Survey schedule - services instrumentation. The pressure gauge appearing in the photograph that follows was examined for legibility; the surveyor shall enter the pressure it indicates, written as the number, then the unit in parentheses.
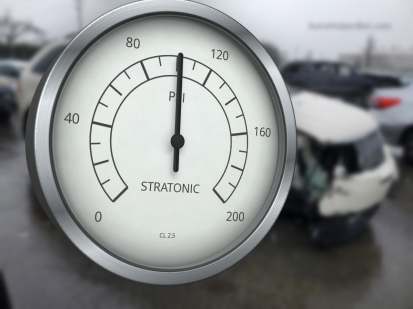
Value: 100 (psi)
